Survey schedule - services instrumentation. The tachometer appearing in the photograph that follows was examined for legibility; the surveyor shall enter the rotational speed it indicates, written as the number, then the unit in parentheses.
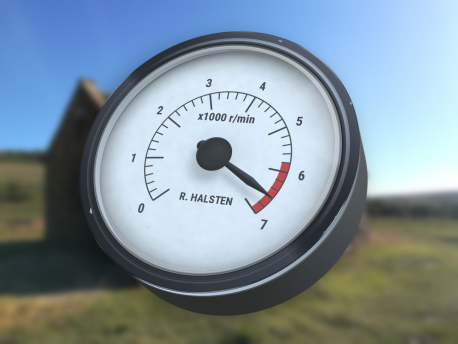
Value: 6600 (rpm)
